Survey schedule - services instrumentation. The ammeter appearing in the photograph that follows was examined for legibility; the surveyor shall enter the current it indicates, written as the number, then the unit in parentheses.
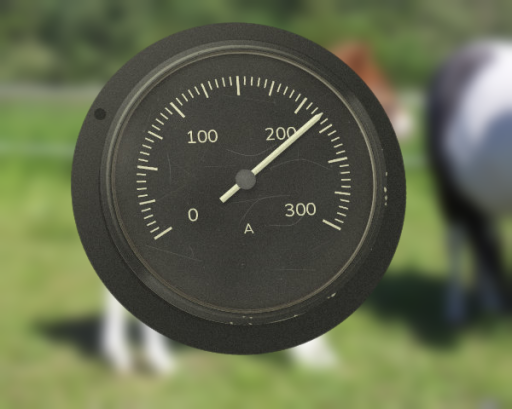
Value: 215 (A)
